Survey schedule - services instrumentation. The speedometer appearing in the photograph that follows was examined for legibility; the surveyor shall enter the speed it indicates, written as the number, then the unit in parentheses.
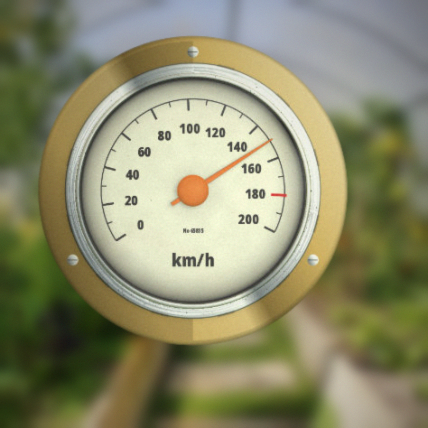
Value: 150 (km/h)
